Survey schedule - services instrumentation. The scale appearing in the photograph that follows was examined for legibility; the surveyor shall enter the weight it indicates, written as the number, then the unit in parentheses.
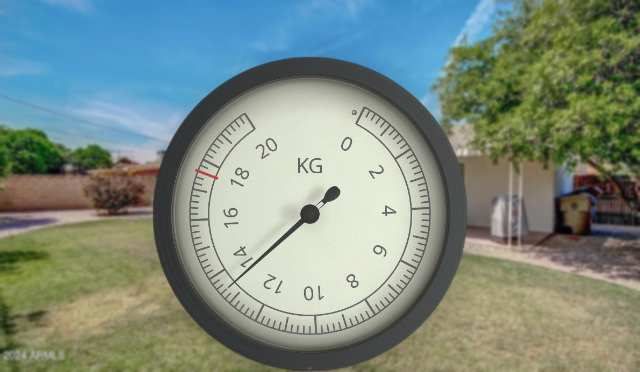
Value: 13.4 (kg)
